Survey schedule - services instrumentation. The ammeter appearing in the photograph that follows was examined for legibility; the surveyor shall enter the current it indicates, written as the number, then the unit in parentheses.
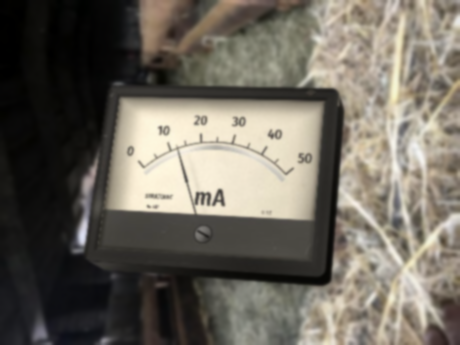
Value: 12.5 (mA)
